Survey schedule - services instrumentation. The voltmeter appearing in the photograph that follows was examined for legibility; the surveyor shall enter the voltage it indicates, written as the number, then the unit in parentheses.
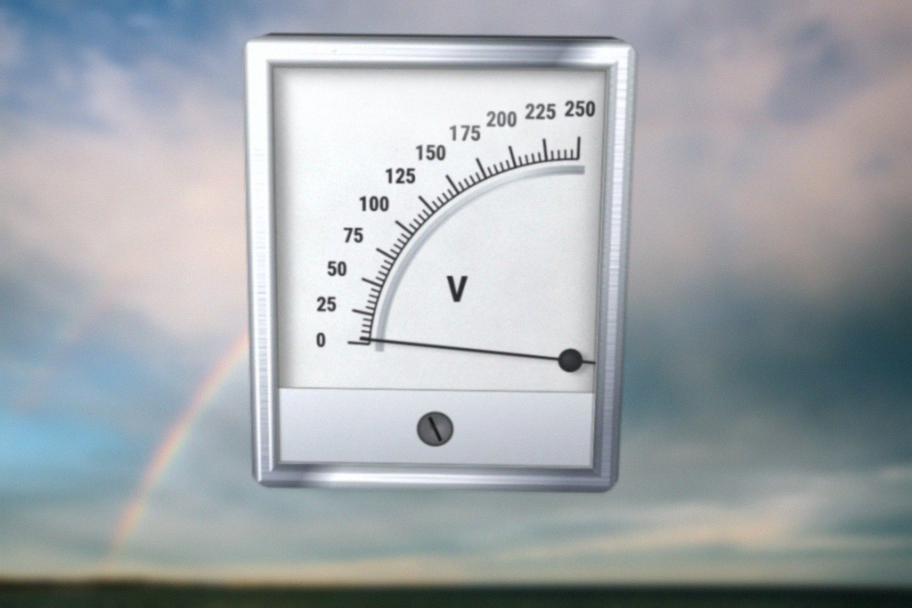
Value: 5 (V)
